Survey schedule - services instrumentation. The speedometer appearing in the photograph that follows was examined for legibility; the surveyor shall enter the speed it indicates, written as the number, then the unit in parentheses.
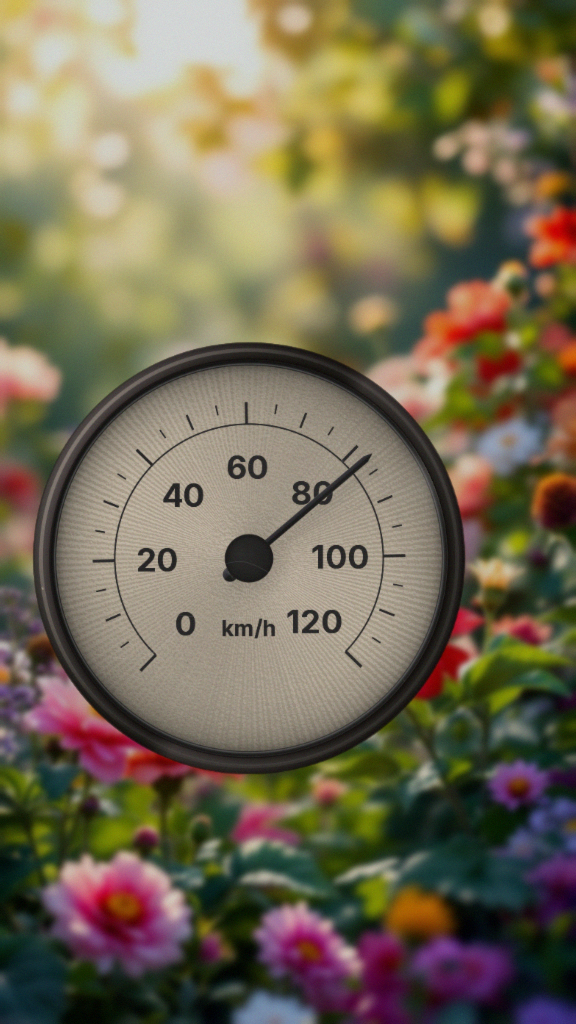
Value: 82.5 (km/h)
